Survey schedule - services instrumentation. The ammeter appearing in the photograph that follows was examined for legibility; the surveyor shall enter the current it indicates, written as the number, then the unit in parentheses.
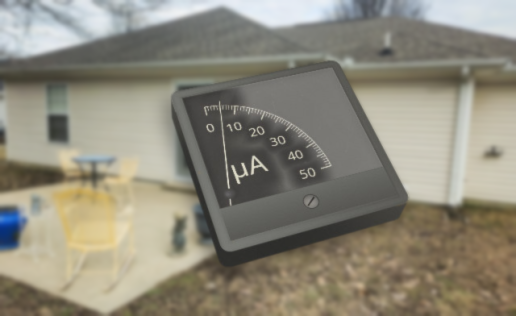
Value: 5 (µA)
